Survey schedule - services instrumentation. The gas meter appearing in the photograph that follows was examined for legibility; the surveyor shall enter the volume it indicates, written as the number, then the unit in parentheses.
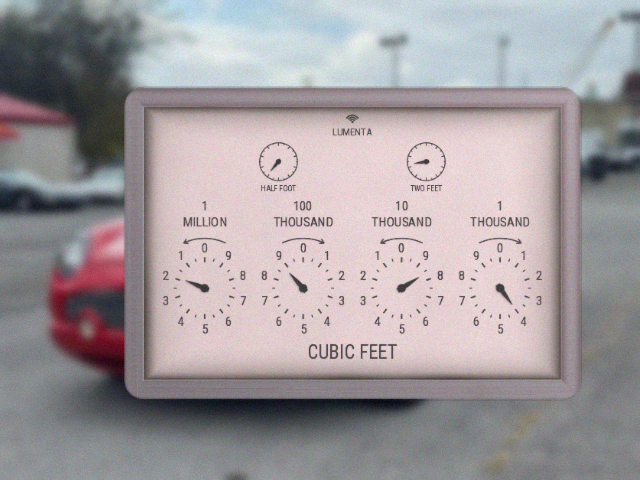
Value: 188400 (ft³)
